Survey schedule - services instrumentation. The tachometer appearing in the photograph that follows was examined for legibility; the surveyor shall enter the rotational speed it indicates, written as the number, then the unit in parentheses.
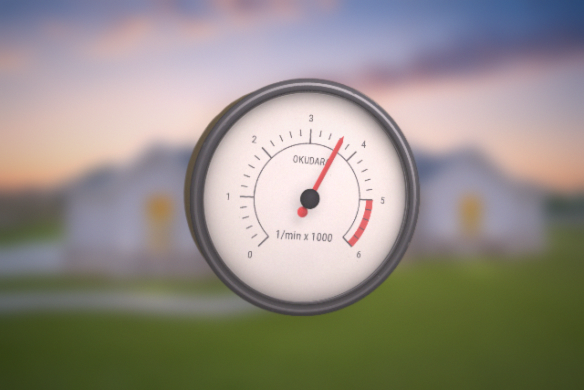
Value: 3600 (rpm)
